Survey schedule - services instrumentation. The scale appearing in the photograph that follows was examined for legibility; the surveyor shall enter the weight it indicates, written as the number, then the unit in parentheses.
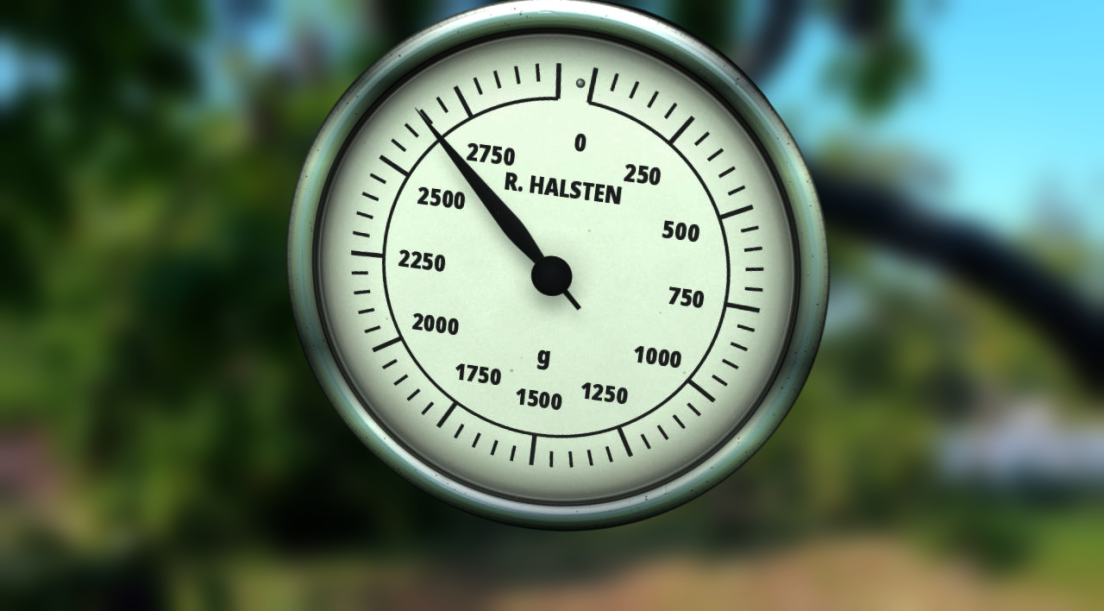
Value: 2650 (g)
